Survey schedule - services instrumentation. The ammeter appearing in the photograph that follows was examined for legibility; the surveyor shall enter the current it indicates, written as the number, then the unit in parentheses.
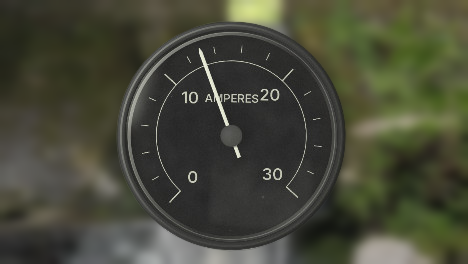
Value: 13 (A)
